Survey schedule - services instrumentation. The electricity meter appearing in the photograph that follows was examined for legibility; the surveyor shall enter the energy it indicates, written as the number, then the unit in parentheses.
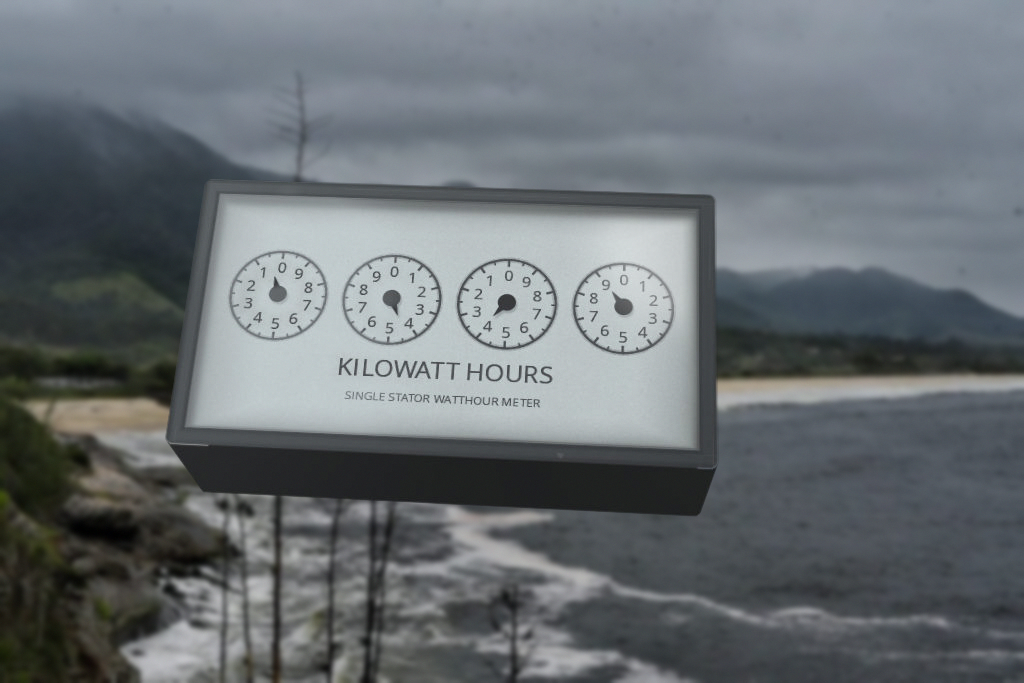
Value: 439 (kWh)
